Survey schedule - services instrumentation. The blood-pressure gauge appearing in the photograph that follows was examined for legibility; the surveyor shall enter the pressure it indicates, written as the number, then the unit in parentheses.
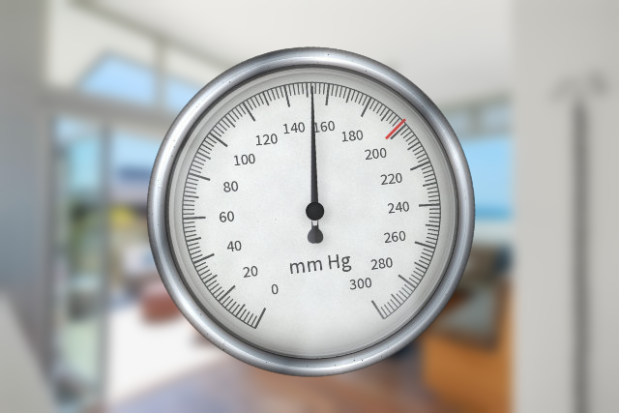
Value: 152 (mmHg)
